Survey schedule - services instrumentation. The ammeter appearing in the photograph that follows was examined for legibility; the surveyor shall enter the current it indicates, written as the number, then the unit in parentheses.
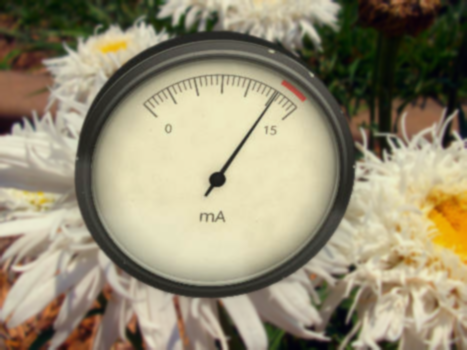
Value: 12.5 (mA)
